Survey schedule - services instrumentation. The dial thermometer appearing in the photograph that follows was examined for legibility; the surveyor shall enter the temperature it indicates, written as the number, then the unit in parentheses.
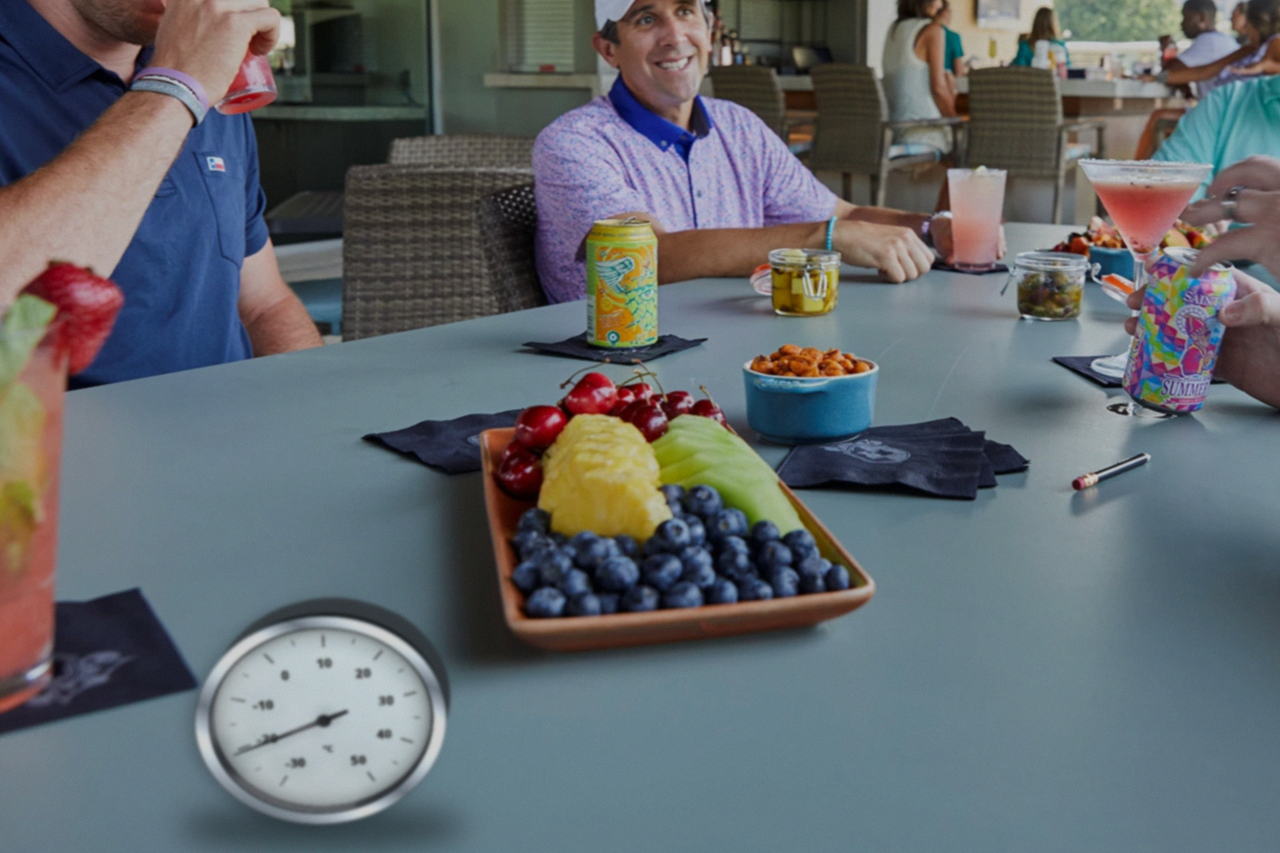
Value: -20 (°C)
